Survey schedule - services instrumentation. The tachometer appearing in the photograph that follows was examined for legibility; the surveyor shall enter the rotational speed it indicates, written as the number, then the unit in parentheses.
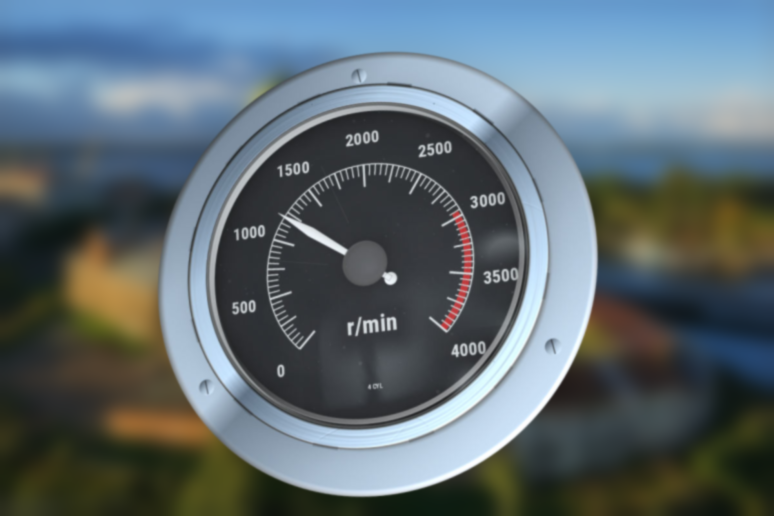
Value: 1200 (rpm)
